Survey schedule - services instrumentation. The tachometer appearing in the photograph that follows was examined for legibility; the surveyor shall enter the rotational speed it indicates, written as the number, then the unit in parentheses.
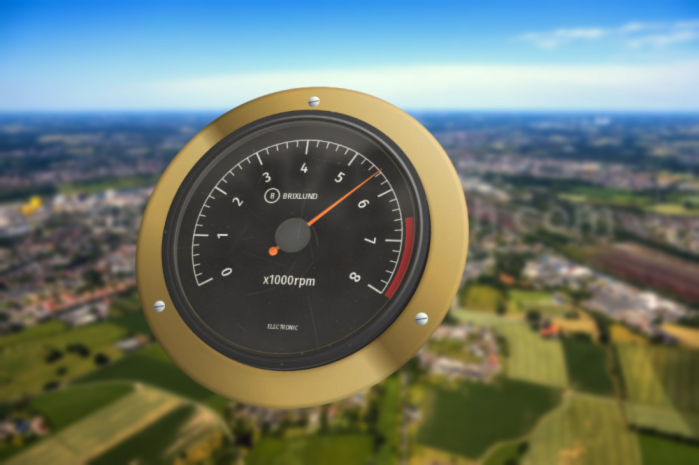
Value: 5600 (rpm)
